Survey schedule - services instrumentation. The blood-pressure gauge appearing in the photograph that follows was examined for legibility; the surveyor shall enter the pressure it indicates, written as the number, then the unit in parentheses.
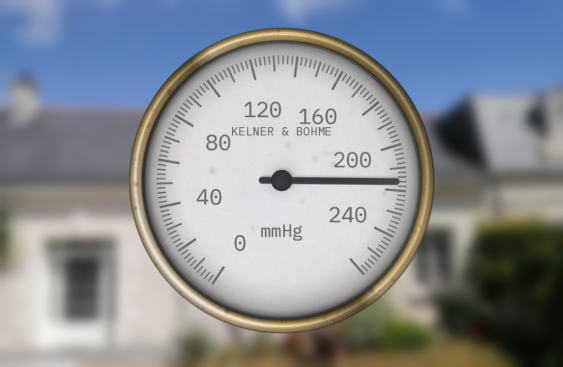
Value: 216 (mmHg)
